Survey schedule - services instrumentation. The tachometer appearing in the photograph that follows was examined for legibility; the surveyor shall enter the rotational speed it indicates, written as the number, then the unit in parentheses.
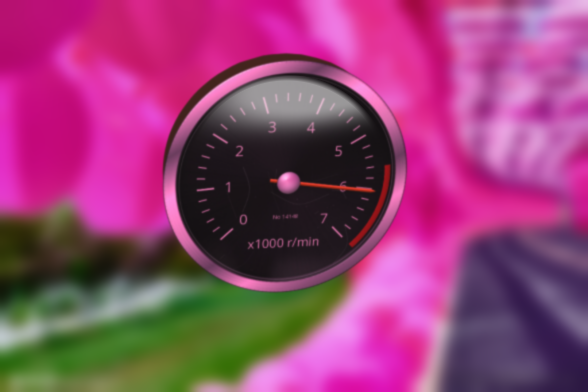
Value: 6000 (rpm)
